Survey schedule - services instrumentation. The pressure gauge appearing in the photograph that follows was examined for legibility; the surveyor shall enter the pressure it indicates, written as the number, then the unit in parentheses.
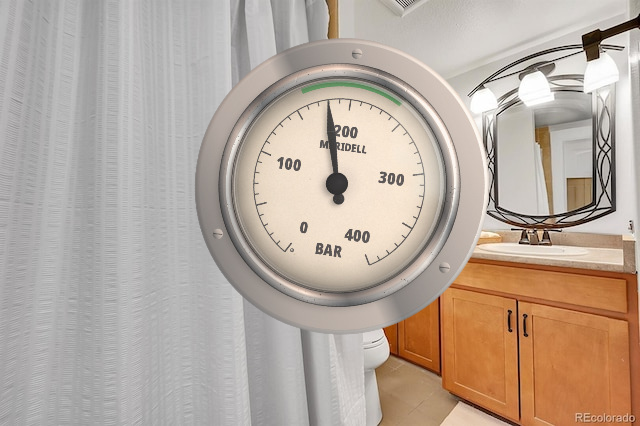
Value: 180 (bar)
